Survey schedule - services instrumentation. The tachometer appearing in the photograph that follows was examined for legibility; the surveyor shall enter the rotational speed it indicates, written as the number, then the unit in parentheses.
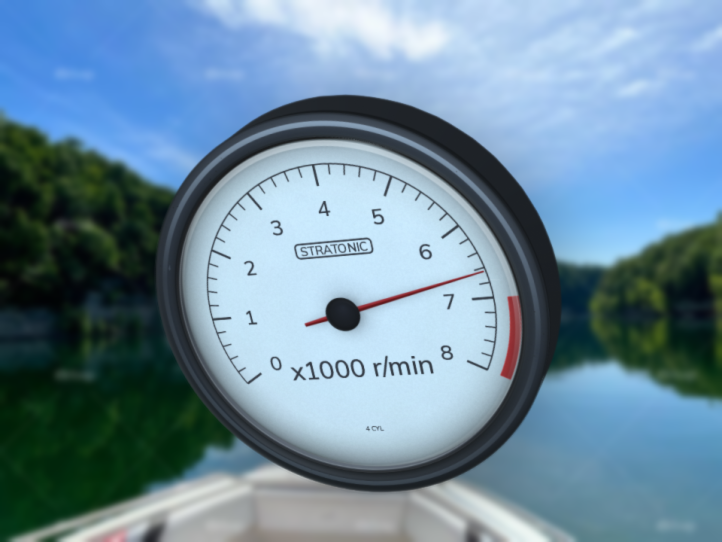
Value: 6600 (rpm)
